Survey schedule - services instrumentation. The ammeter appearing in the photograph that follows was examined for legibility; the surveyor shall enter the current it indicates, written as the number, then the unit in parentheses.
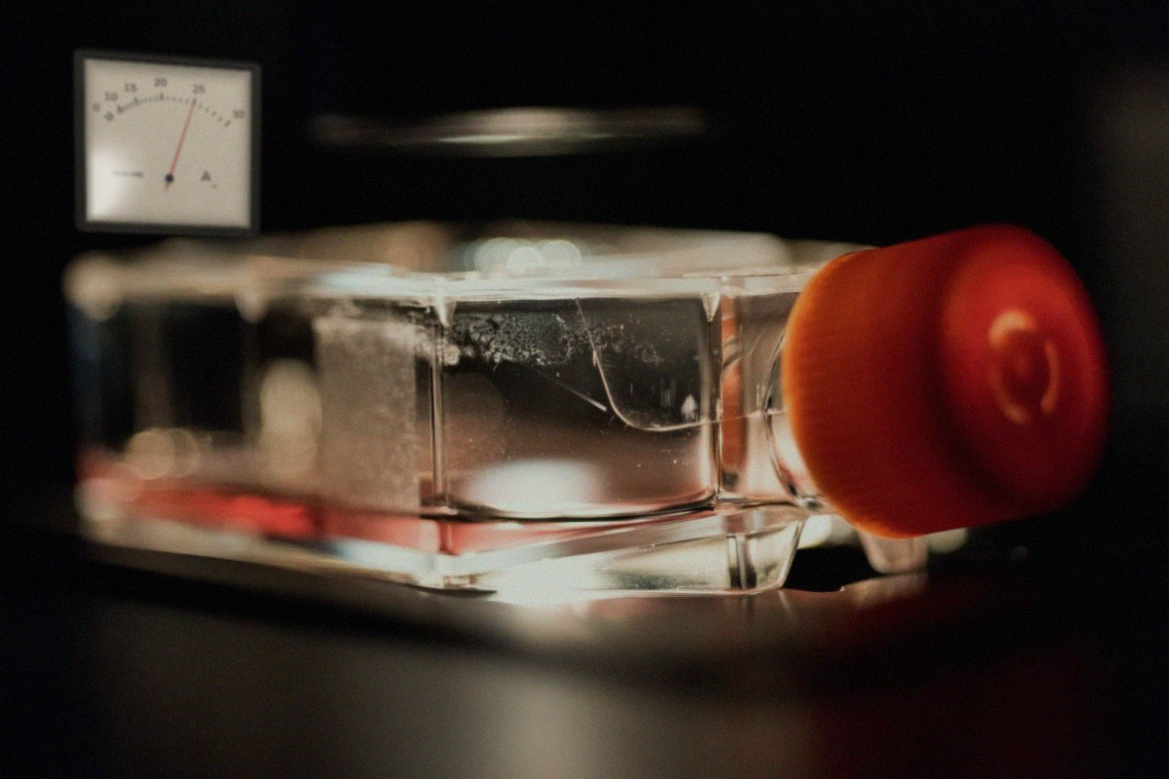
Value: 25 (A)
